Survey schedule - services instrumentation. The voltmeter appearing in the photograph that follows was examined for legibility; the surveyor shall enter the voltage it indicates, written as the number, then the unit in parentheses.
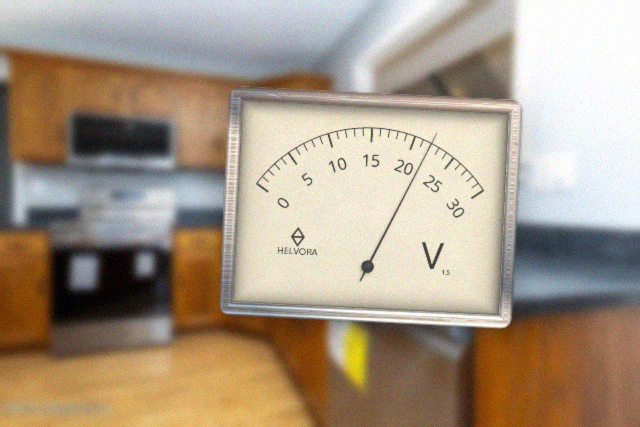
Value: 22 (V)
